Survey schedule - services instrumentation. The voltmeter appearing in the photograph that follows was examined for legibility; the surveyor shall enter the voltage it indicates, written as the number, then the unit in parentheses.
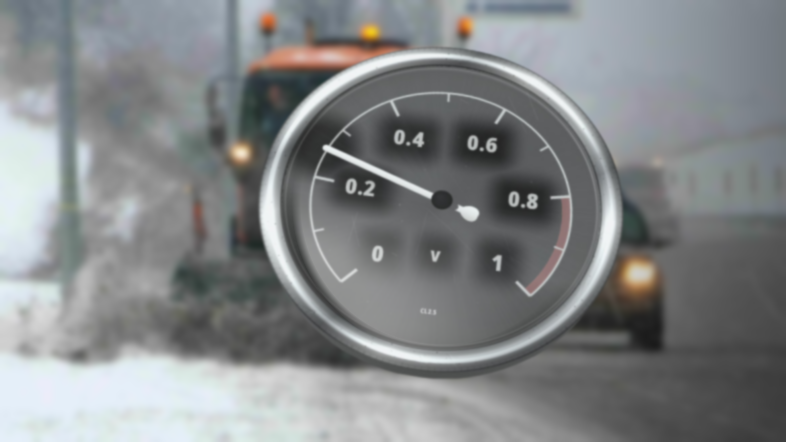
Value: 0.25 (V)
